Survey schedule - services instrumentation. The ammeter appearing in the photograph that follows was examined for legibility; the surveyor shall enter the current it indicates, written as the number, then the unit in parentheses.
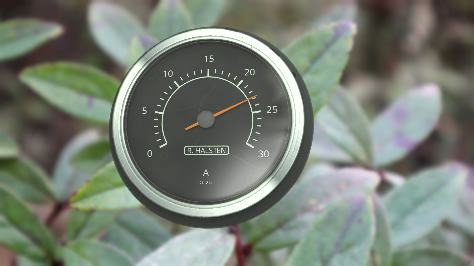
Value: 23 (A)
